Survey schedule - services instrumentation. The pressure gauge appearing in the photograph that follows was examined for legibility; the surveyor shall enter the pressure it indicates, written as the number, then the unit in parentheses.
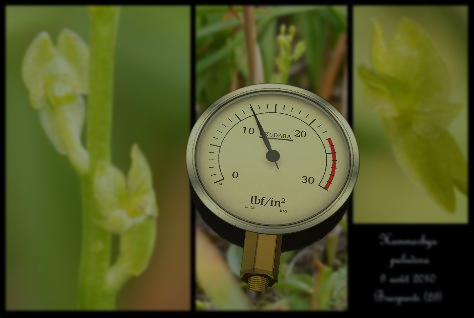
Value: 12 (psi)
